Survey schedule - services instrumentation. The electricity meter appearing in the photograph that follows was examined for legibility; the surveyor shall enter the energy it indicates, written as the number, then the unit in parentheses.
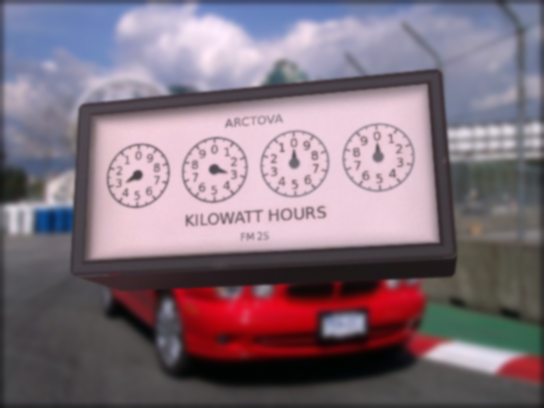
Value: 3300 (kWh)
